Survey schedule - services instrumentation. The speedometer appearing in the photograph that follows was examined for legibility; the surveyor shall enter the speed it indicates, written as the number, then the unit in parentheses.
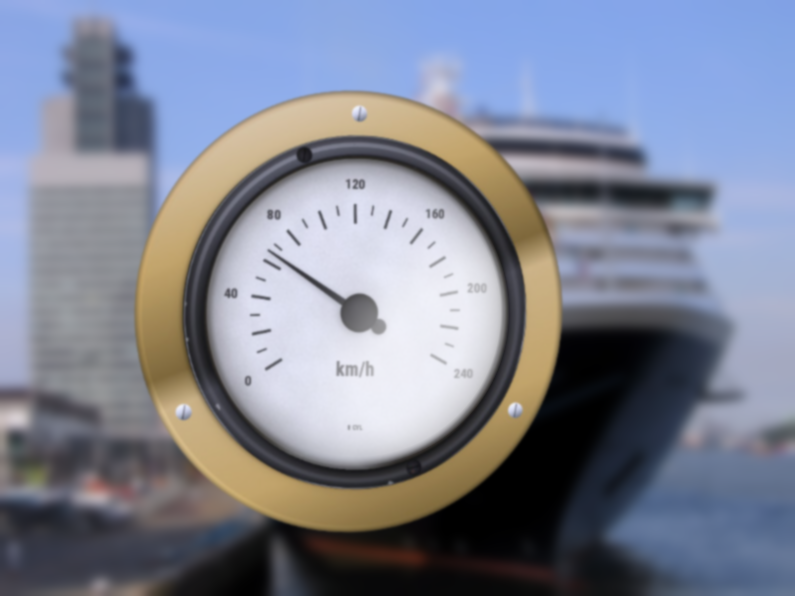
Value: 65 (km/h)
